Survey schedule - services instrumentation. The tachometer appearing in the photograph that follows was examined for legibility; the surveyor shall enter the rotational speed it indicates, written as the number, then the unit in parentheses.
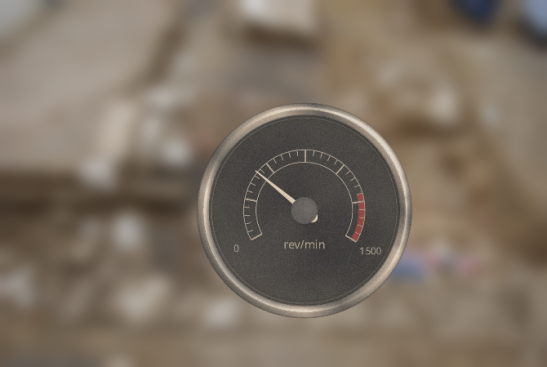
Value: 425 (rpm)
